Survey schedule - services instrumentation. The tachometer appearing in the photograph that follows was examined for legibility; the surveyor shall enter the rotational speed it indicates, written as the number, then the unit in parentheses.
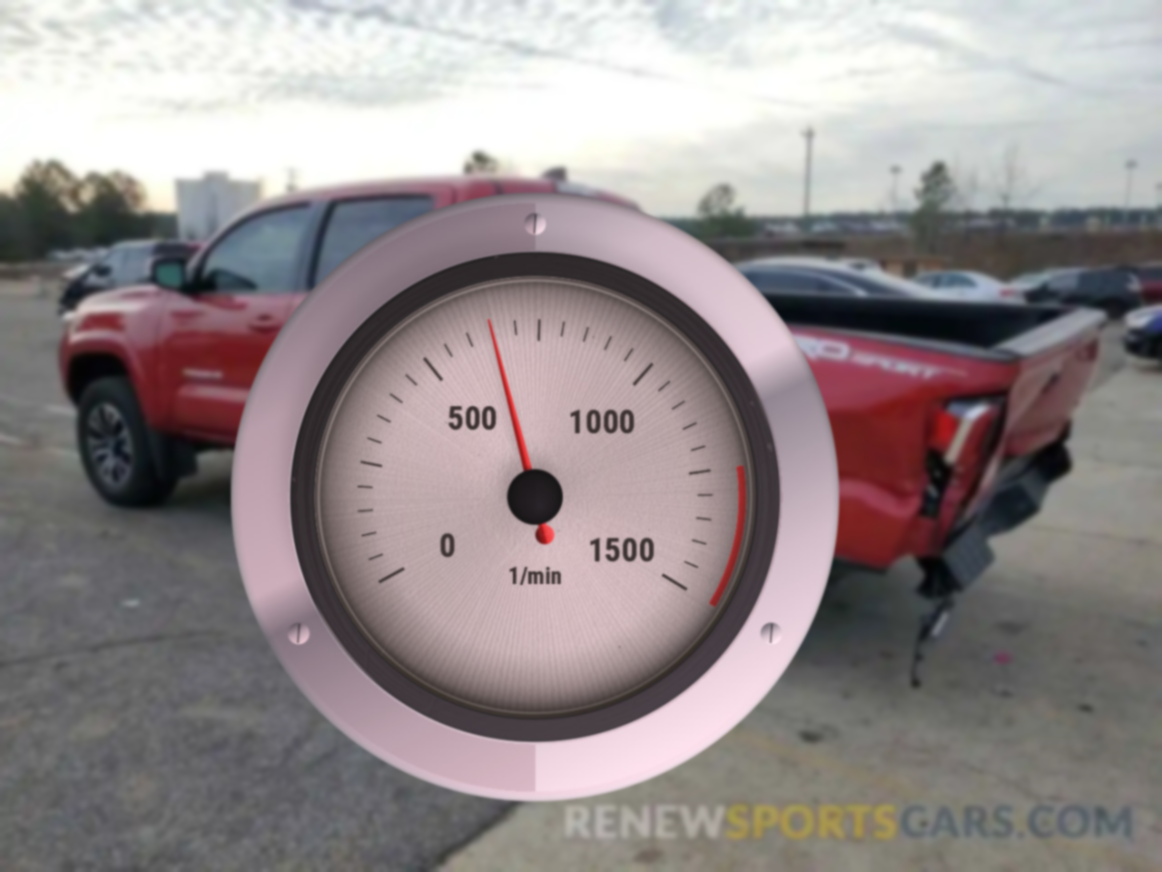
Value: 650 (rpm)
